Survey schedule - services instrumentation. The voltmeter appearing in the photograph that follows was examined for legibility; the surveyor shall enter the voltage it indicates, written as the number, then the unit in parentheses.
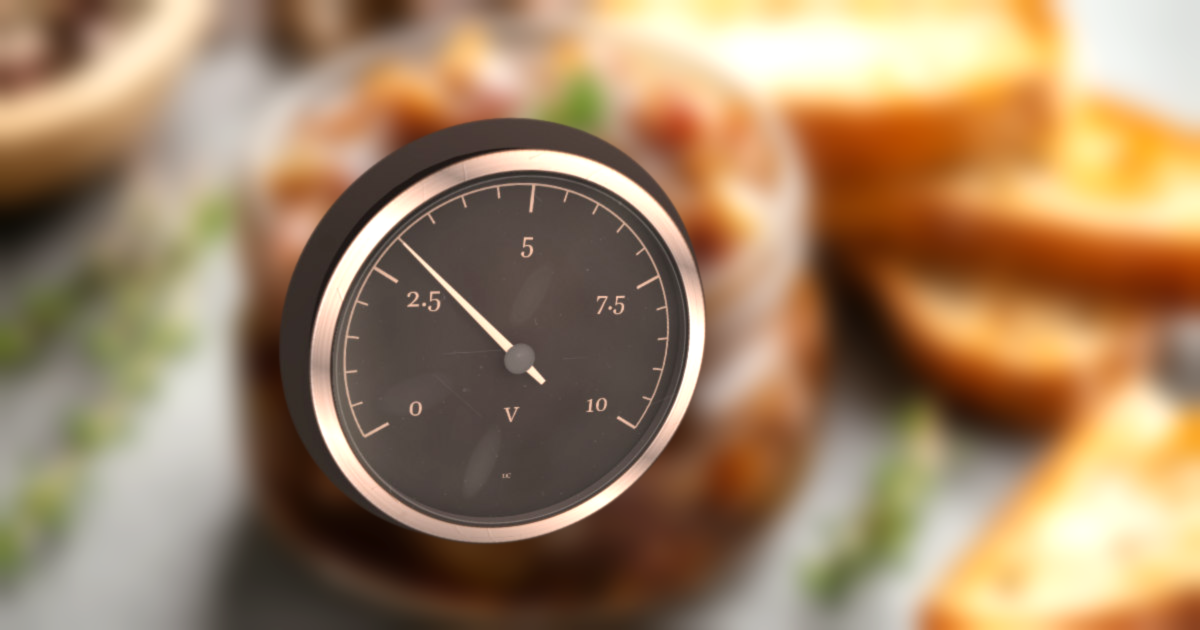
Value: 3 (V)
